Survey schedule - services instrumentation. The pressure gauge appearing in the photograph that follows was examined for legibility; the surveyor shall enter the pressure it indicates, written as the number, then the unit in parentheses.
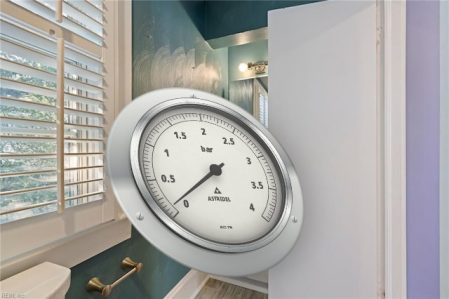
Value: 0.1 (bar)
